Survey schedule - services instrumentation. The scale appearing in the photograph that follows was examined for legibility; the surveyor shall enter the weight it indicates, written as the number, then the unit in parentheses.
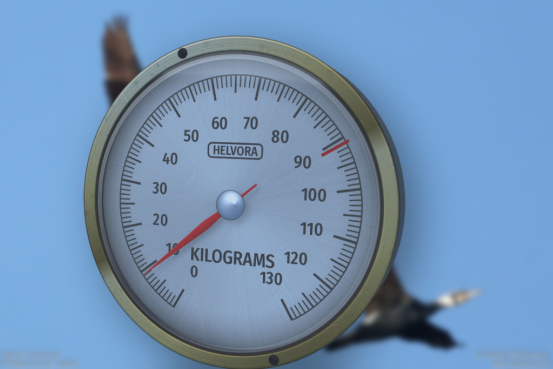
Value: 9 (kg)
